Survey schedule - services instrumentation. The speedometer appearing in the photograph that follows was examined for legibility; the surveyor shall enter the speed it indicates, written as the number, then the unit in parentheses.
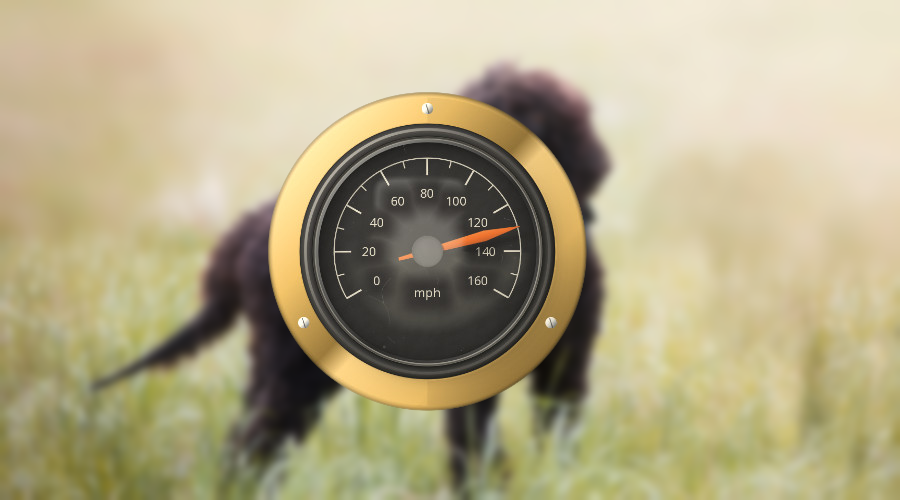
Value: 130 (mph)
